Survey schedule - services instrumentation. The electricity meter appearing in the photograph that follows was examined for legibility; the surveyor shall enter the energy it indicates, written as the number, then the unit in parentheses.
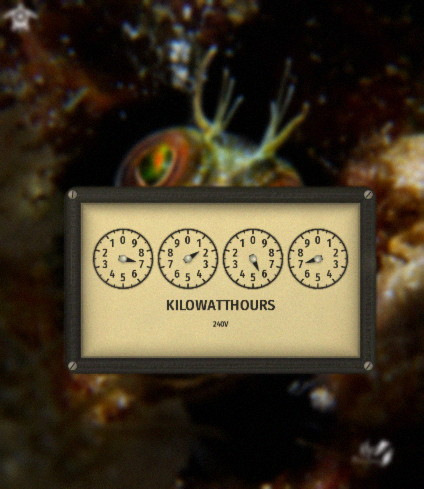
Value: 7157 (kWh)
